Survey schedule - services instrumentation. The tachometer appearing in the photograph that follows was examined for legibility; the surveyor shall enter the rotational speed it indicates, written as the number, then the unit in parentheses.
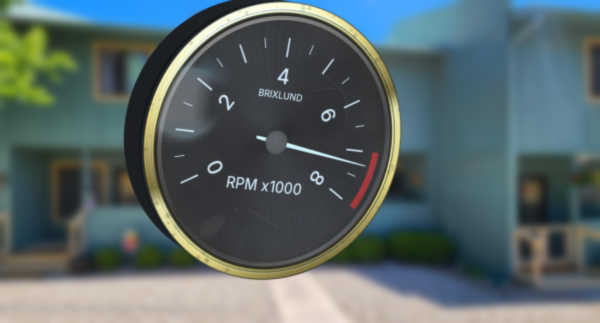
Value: 7250 (rpm)
